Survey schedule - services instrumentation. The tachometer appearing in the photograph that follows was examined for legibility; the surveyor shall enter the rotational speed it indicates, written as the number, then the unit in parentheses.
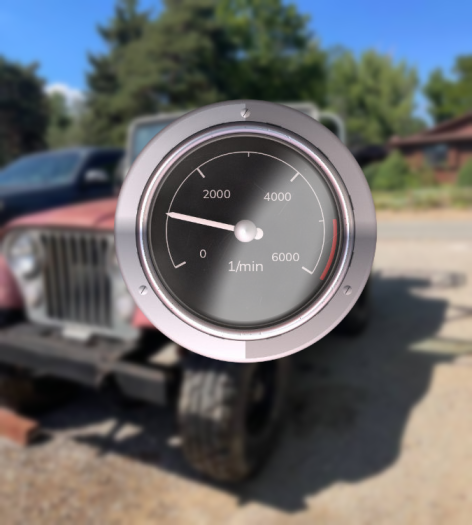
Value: 1000 (rpm)
